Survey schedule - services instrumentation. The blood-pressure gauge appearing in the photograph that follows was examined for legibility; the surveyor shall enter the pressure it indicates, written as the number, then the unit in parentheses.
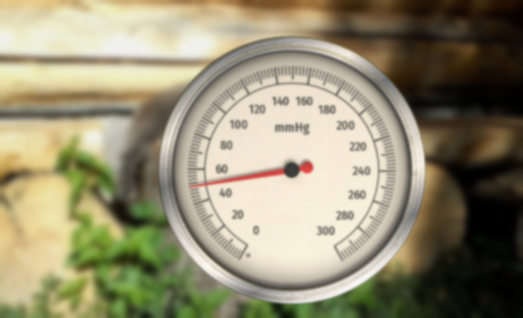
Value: 50 (mmHg)
